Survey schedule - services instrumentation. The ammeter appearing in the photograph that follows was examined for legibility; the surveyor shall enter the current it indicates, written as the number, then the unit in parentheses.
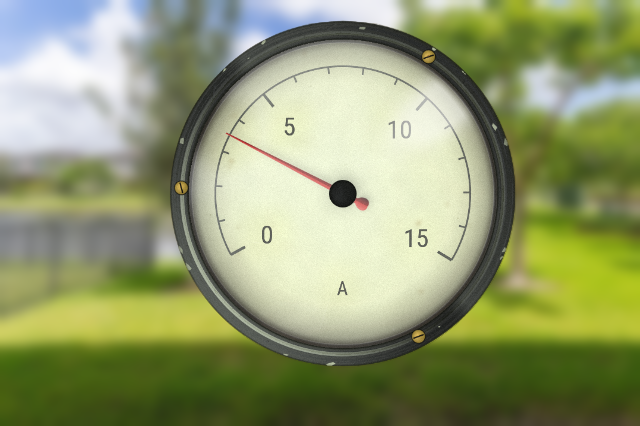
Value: 3.5 (A)
